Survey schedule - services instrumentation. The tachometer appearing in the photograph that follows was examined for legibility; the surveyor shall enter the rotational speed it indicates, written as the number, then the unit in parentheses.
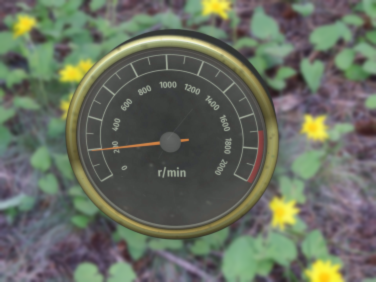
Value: 200 (rpm)
